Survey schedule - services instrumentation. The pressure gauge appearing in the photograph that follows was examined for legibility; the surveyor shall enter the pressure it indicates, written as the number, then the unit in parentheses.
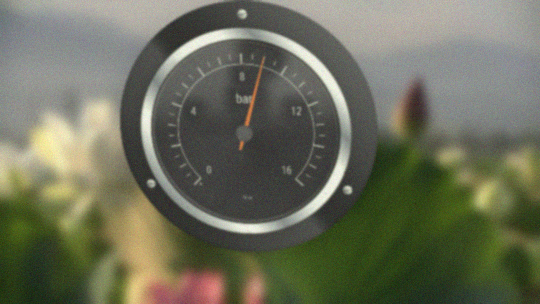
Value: 9 (bar)
